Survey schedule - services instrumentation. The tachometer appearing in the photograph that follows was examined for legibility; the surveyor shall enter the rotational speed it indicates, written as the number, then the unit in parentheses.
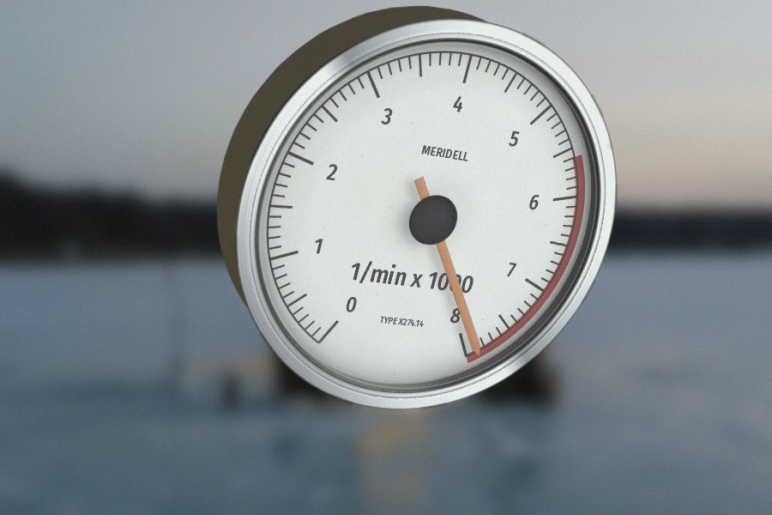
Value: 7900 (rpm)
